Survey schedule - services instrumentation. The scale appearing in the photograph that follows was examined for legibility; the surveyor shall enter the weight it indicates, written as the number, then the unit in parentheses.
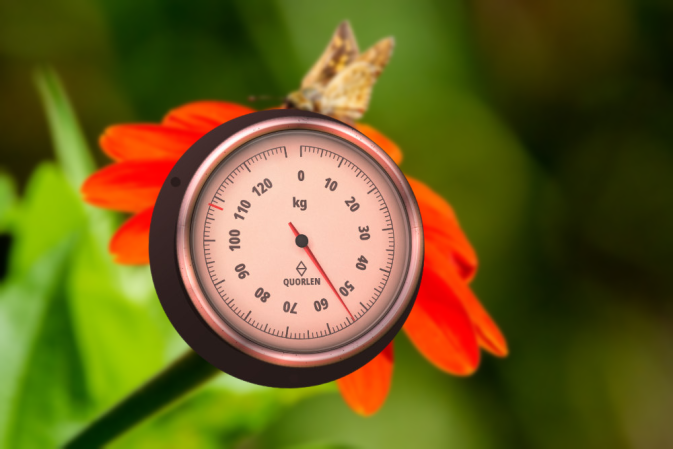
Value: 54 (kg)
